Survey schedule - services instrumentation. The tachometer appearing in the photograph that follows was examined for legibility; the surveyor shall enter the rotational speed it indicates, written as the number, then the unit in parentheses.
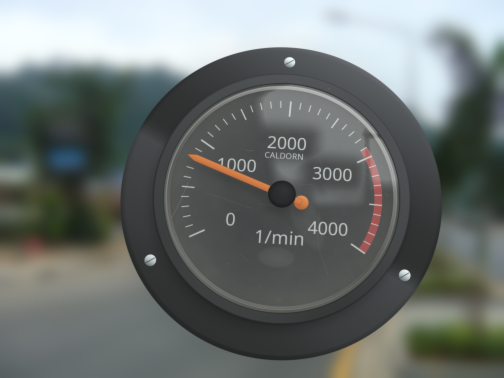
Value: 800 (rpm)
